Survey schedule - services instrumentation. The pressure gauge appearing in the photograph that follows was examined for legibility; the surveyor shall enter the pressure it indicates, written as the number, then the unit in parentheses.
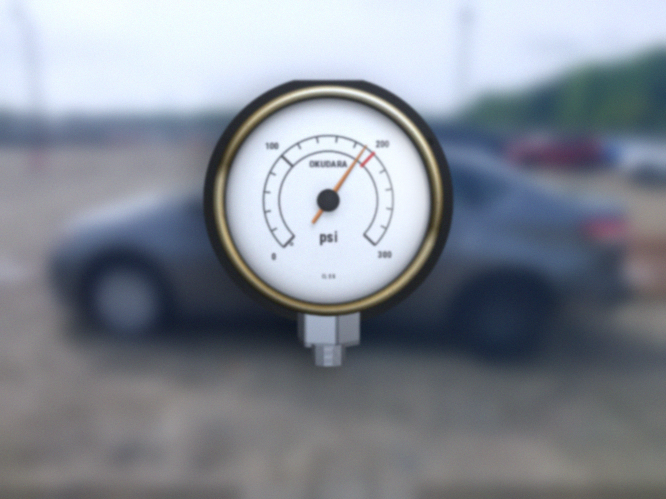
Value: 190 (psi)
